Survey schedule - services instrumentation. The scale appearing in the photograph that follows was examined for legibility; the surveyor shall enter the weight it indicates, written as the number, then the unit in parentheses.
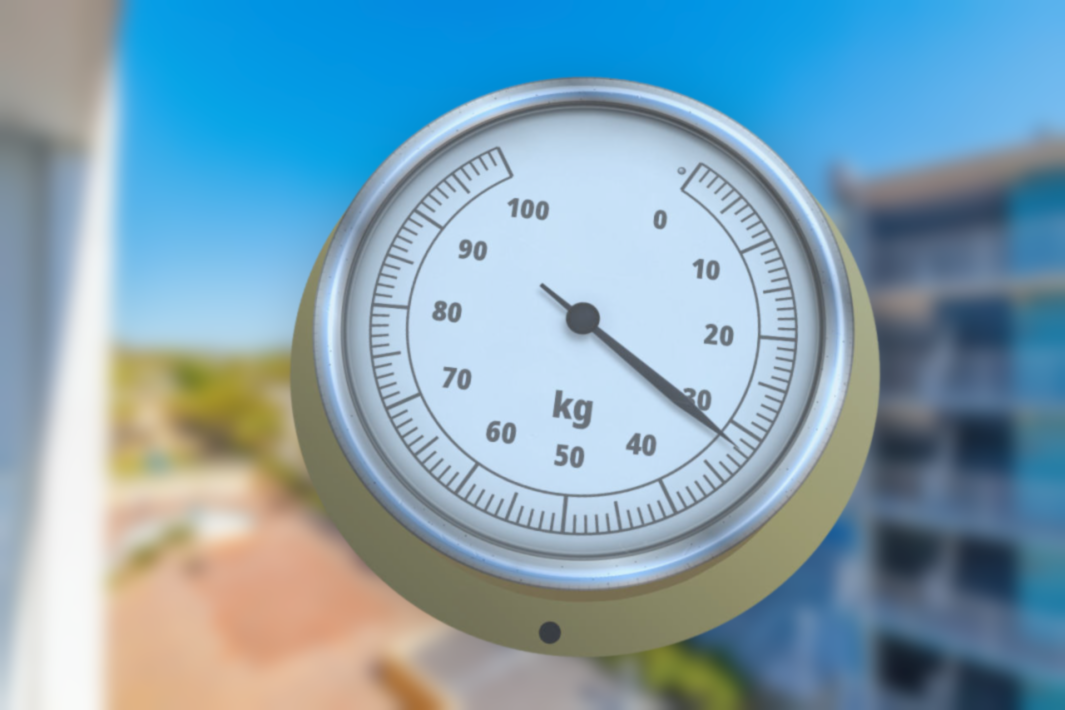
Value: 32 (kg)
